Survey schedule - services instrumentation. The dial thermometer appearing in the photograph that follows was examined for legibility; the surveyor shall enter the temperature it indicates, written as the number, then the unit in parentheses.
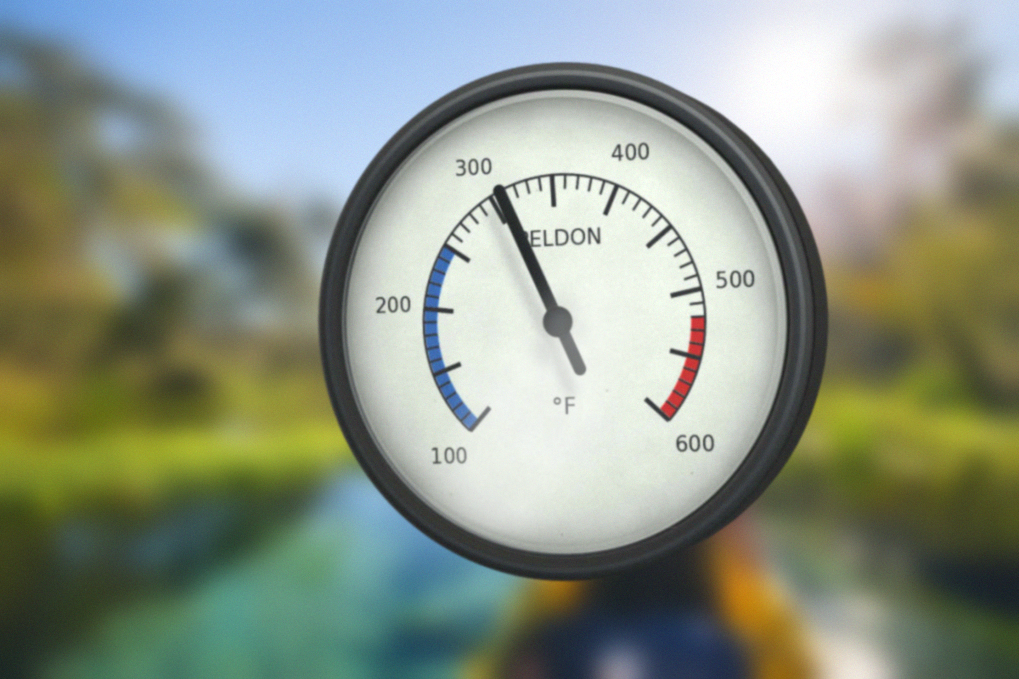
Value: 310 (°F)
